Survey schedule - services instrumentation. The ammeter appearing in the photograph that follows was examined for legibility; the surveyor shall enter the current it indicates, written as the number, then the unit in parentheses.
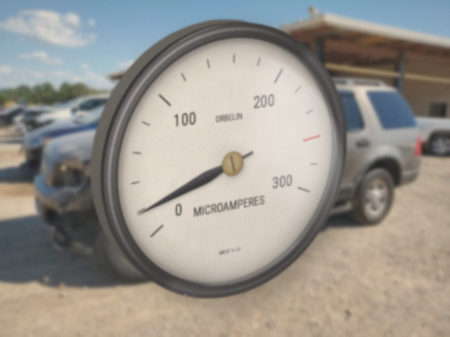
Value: 20 (µA)
